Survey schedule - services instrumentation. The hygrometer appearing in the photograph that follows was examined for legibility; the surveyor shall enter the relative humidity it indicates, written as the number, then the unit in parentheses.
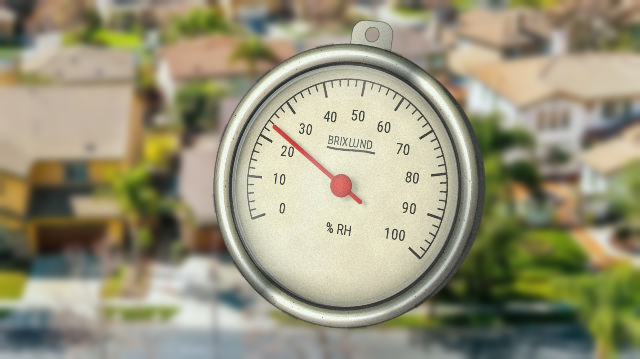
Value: 24 (%)
